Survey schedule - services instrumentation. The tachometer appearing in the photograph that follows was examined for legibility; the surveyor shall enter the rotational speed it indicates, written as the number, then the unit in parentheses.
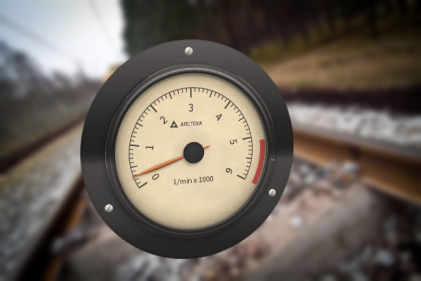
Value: 300 (rpm)
